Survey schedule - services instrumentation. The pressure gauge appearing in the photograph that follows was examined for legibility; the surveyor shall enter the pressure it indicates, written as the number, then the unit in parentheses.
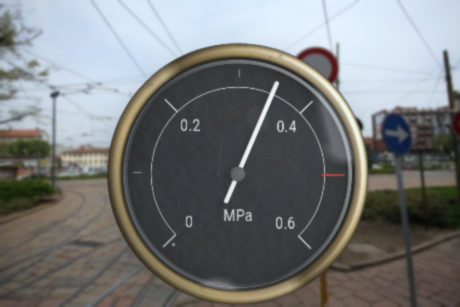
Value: 0.35 (MPa)
